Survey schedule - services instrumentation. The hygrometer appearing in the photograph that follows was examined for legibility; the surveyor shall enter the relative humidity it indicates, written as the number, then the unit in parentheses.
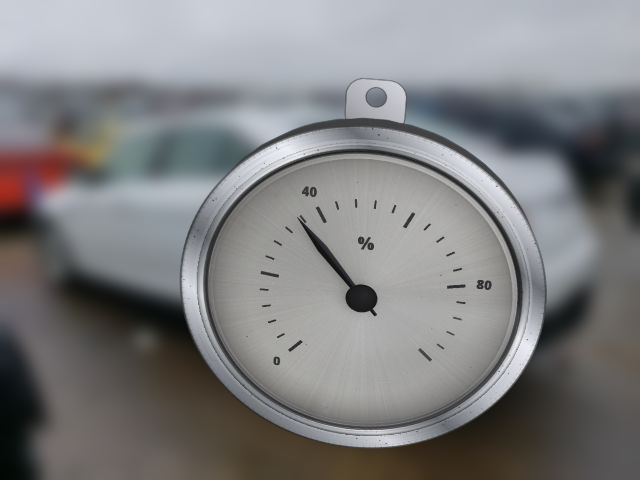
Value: 36 (%)
